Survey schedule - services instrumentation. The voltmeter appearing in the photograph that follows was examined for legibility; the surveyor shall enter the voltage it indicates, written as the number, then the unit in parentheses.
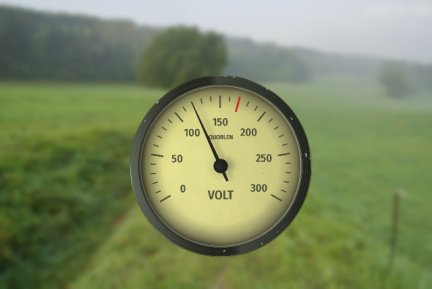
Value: 120 (V)
